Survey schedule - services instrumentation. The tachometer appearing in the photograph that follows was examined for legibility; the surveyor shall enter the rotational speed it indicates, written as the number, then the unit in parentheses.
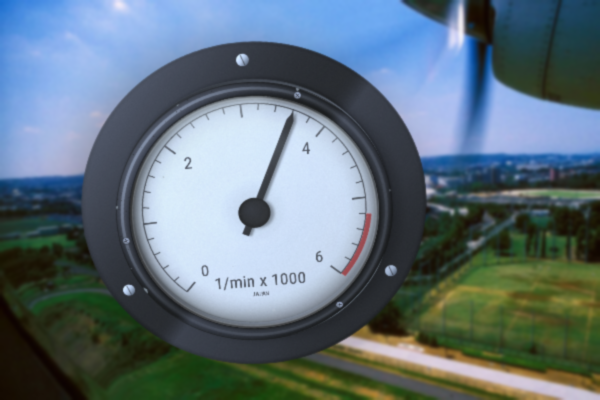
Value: 3600 (rpm)
